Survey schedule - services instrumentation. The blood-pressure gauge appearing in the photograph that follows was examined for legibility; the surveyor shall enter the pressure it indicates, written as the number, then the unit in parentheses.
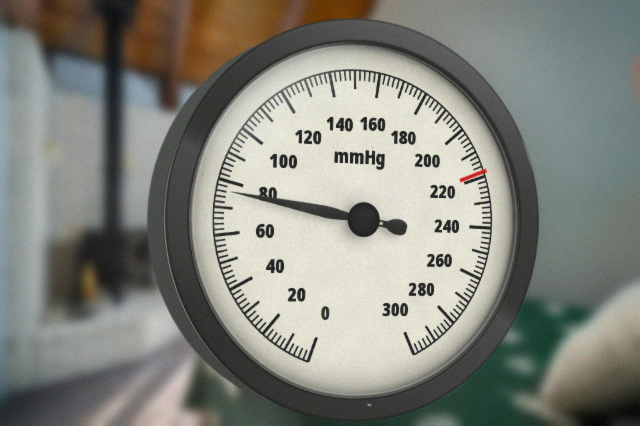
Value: 76 (mmHg)
